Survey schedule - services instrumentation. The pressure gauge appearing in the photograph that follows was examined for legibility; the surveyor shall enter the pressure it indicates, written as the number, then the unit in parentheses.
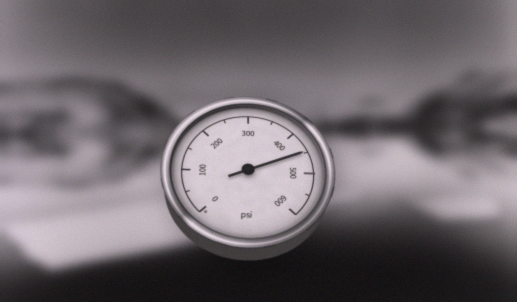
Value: 450 (psi)
